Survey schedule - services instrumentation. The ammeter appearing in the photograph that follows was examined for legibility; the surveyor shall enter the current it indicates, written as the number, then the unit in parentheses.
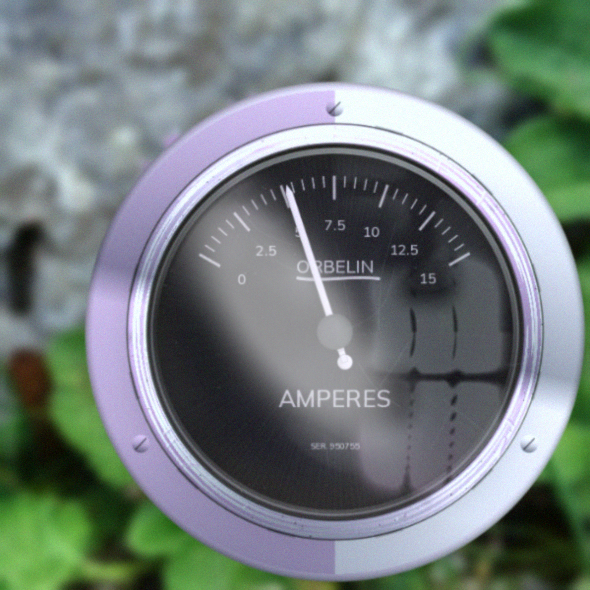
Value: 5.25 (A)
